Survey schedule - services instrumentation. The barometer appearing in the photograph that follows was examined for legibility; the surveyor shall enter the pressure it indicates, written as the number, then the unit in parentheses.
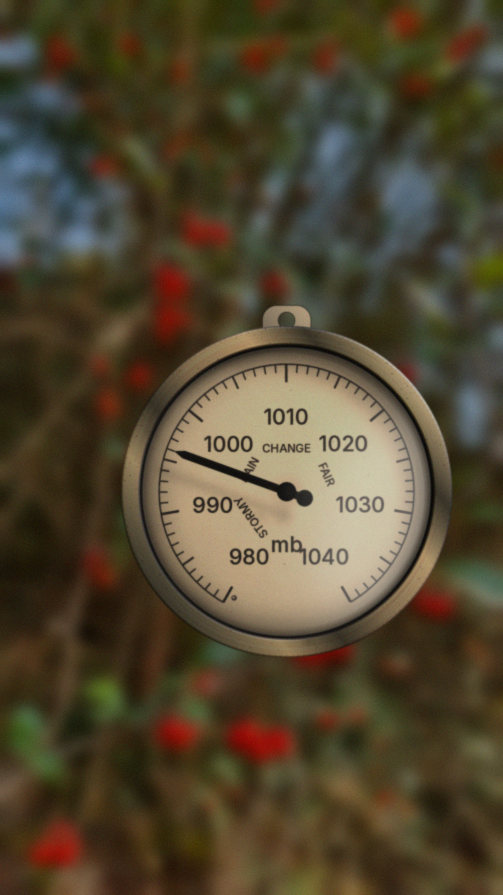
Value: 996 (mbar)
